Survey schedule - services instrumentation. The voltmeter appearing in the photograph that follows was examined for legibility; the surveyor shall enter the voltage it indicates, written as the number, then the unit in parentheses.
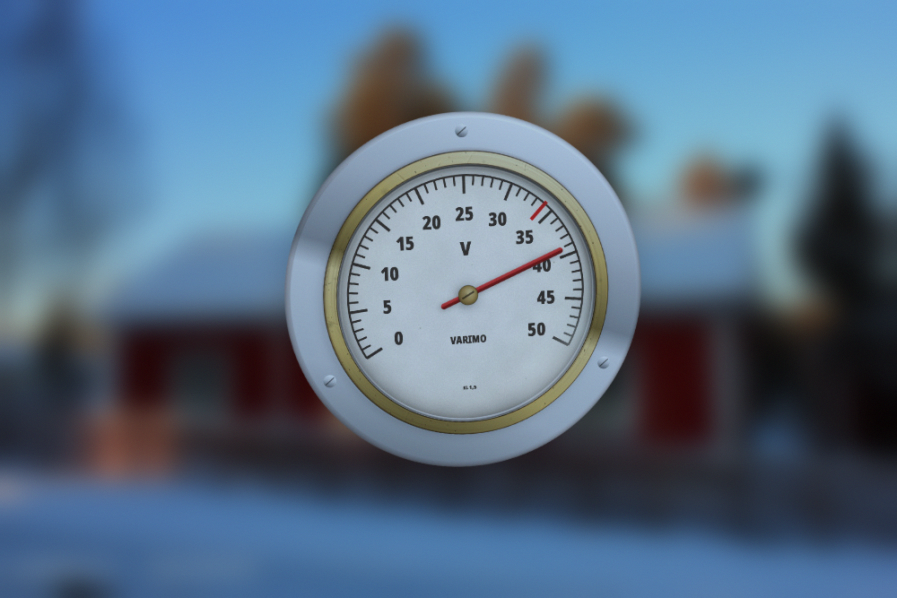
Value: 39 (V)
